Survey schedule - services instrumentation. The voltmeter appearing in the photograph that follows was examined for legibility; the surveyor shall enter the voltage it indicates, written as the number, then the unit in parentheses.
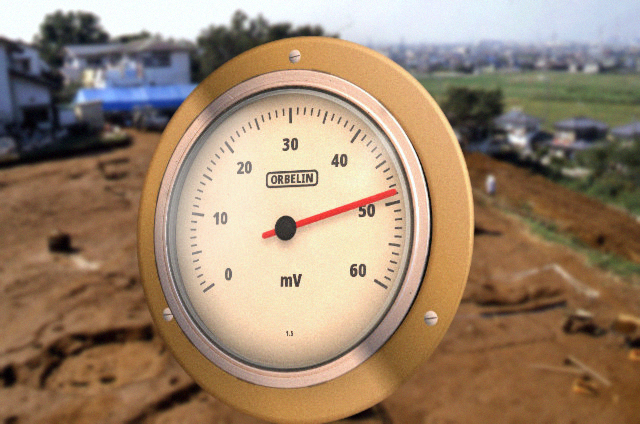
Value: 49 (mV)
